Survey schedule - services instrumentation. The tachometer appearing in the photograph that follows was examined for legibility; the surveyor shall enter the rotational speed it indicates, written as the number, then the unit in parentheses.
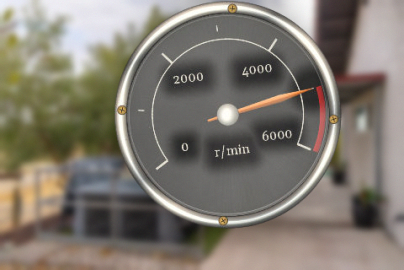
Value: 5000 (rpm)
